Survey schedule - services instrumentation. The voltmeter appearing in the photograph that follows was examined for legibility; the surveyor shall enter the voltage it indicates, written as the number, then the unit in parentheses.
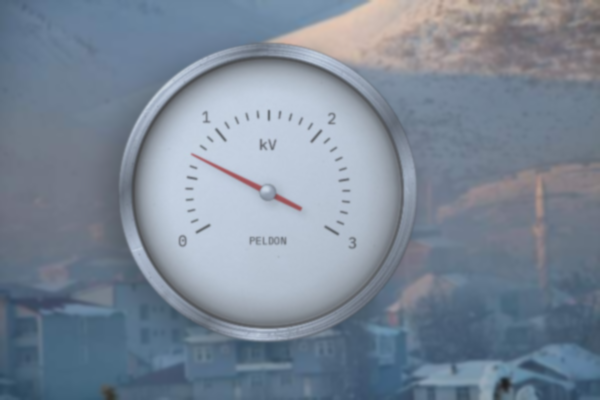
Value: 0.7 (kV)
